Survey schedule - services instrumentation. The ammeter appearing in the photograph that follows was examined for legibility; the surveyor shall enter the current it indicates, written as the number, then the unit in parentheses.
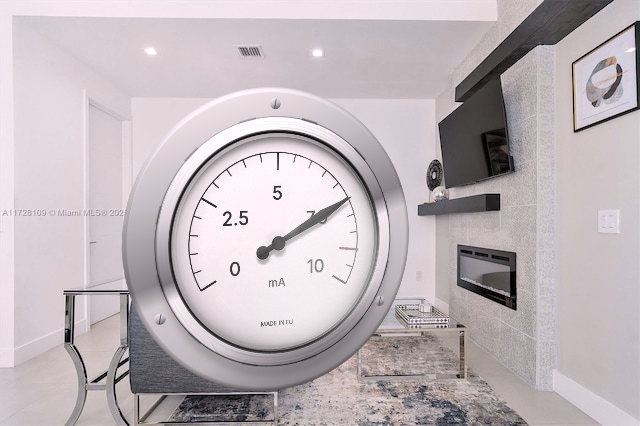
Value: 7.5 (mA)
